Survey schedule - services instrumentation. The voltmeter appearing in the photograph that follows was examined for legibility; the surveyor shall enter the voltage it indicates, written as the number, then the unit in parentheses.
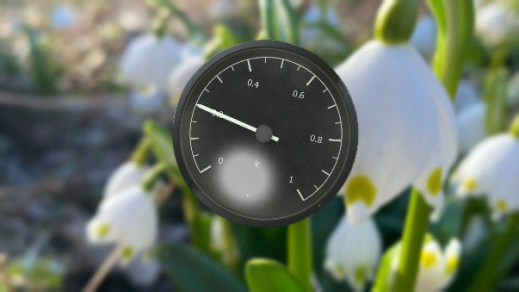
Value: 0.2 (V)
